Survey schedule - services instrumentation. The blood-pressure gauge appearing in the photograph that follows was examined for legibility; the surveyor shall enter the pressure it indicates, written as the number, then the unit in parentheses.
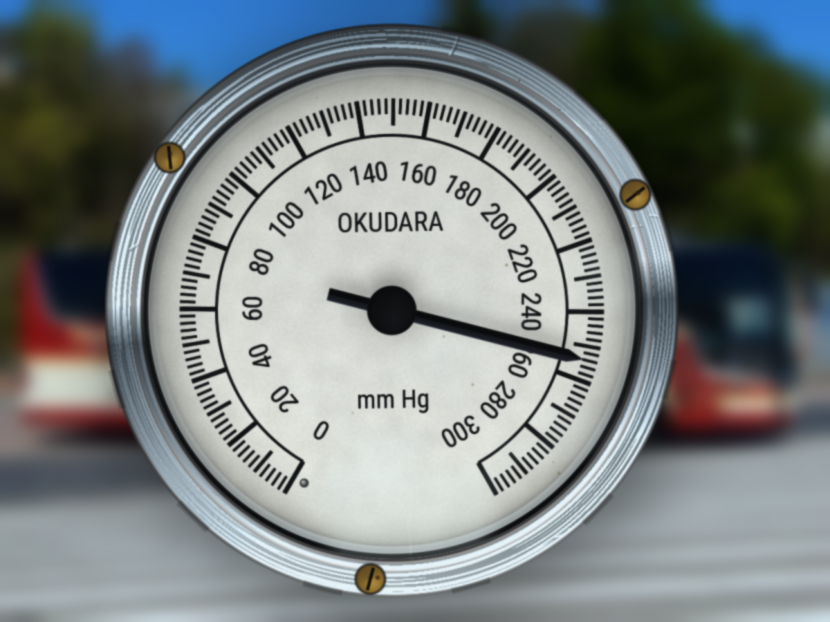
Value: 254 (mmHg)
